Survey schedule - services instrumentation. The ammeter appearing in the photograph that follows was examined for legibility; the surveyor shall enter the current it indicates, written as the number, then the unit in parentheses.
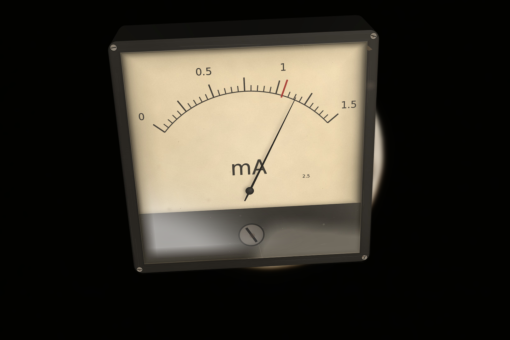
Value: 1.15 (mA)
